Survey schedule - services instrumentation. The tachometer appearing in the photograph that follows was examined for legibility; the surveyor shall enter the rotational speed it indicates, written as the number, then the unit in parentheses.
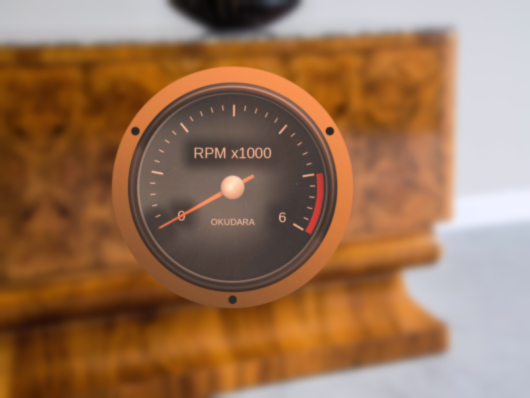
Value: 0 (rpm)
